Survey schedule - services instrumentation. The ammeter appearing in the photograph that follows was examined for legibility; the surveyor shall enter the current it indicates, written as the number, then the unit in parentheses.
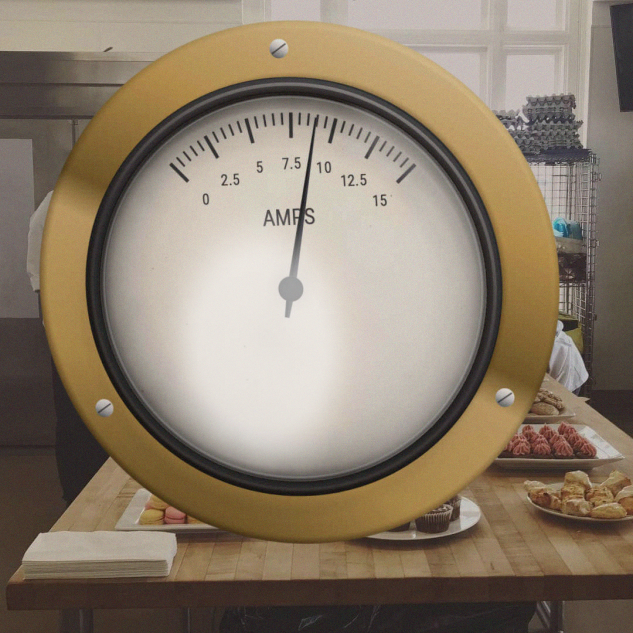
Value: 9 (A)
